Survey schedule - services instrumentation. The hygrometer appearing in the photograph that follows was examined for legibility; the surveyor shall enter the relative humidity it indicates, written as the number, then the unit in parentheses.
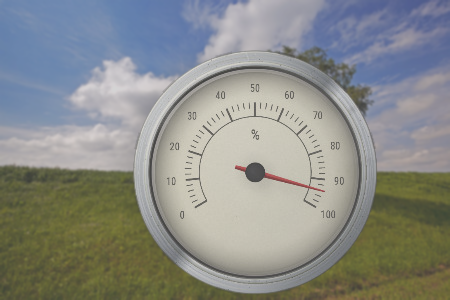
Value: 94 (%)
